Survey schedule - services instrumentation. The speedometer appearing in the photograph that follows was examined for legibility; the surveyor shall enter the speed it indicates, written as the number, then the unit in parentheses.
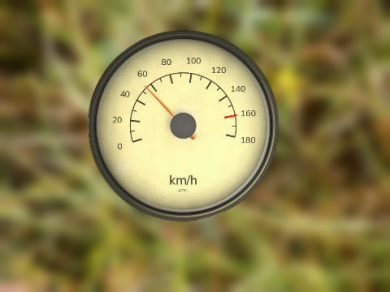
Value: 55 (km/h)
